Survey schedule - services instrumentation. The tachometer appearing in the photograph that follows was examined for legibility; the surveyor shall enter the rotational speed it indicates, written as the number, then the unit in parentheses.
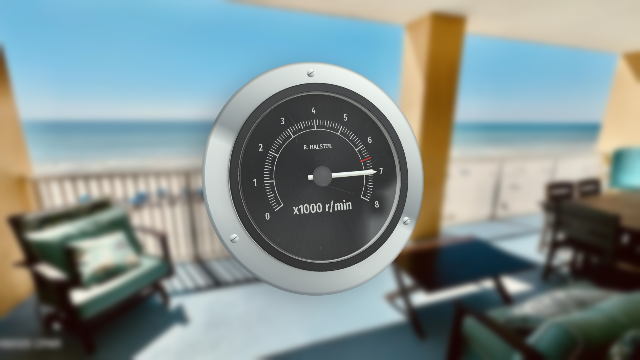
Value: 7000 (rpm)
